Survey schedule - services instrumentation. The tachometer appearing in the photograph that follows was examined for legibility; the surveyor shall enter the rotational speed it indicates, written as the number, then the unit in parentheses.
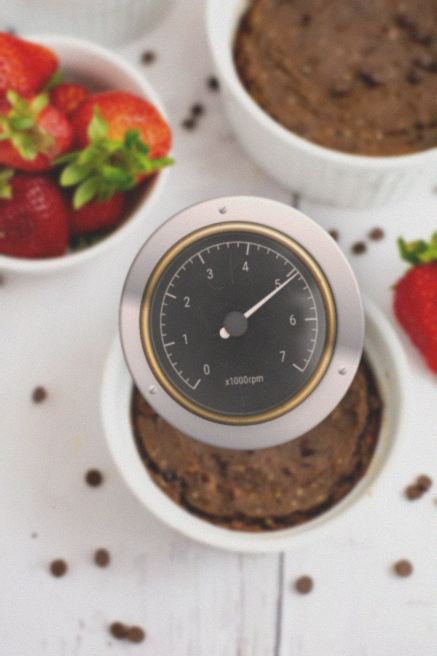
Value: 5100 (rpm)
